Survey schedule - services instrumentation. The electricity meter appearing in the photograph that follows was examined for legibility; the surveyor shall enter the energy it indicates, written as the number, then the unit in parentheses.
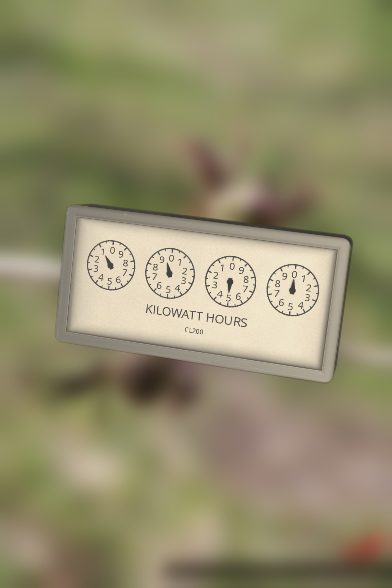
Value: 950 (kWh)
